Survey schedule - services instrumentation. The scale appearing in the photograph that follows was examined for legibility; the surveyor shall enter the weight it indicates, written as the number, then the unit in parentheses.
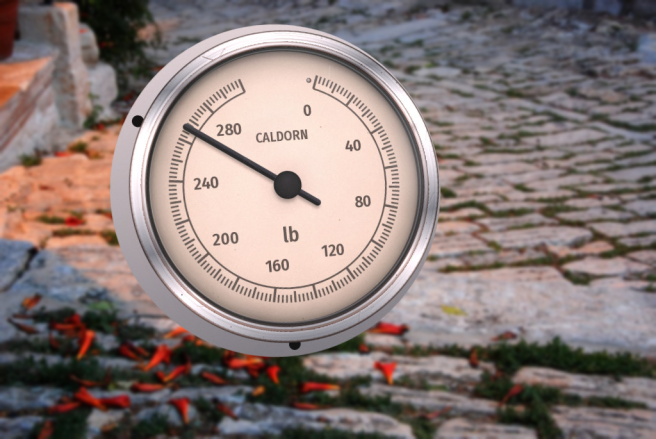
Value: 266 (lb)
